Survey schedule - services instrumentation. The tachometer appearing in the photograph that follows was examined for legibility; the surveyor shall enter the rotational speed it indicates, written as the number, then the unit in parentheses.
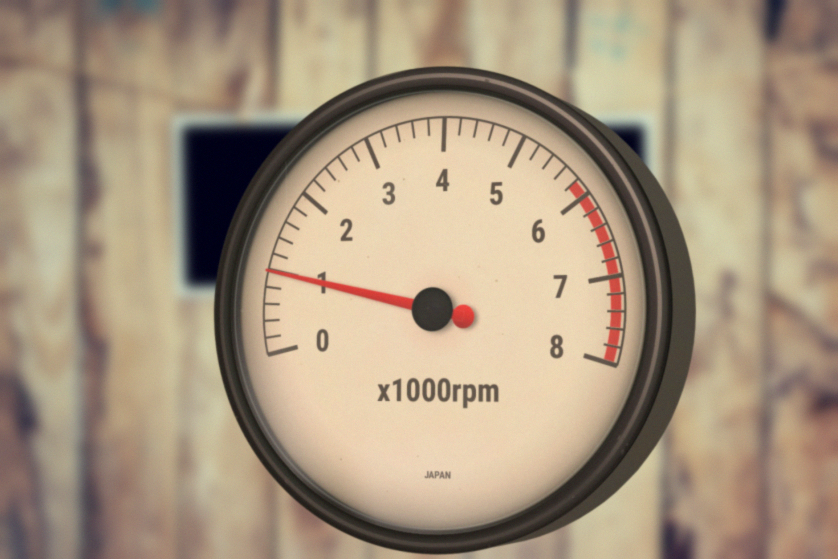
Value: 1000 (rpm)
